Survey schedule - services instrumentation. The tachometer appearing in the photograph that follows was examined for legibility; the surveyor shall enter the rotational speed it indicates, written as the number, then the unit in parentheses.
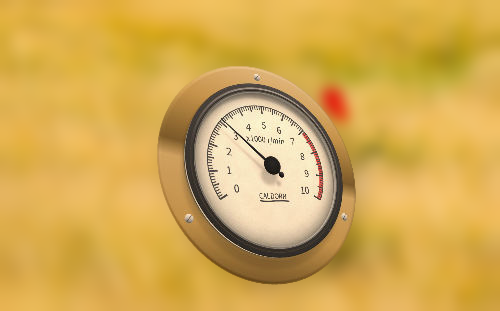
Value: 3000 (rpm)
